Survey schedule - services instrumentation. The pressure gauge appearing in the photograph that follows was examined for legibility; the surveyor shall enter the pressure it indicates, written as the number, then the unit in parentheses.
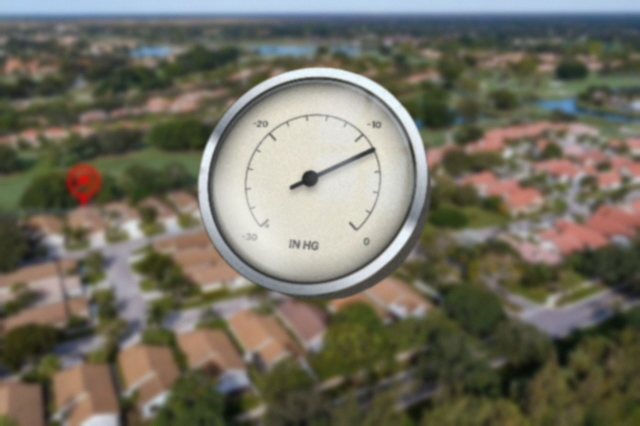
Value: -8 (inHg)
